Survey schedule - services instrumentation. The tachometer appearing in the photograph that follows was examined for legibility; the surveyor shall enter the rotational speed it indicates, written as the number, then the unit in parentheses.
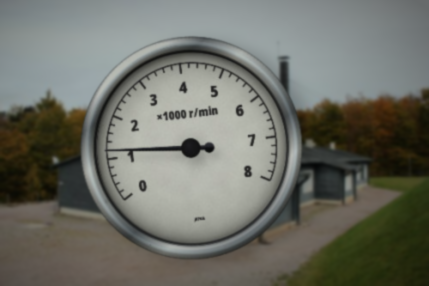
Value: 1200 (rpm)
